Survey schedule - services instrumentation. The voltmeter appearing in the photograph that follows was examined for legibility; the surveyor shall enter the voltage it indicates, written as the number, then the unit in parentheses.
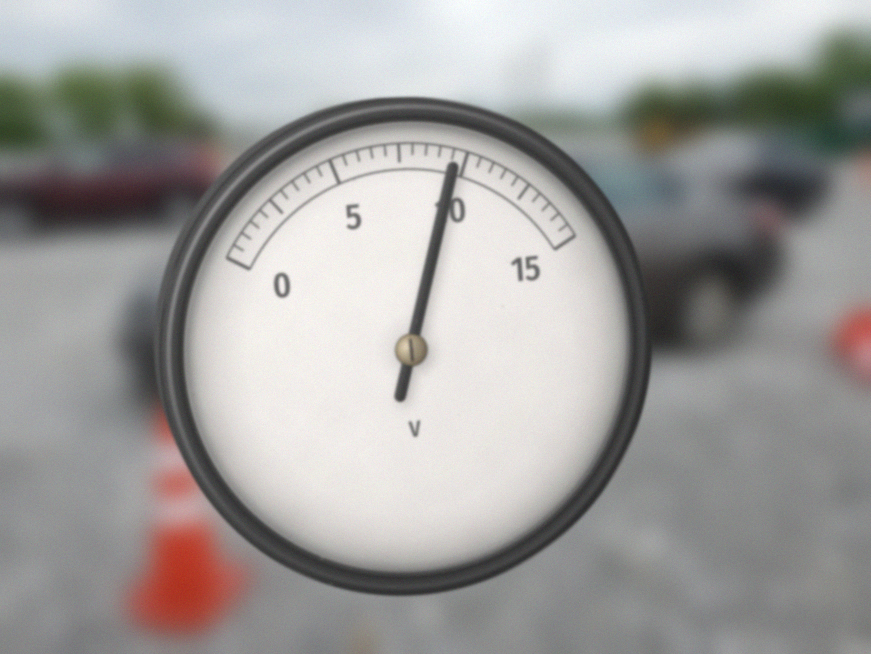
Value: 9.5 (V)
